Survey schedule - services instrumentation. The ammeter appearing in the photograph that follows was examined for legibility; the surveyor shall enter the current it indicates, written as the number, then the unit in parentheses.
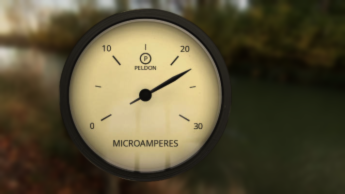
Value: 22.5 (µA)
